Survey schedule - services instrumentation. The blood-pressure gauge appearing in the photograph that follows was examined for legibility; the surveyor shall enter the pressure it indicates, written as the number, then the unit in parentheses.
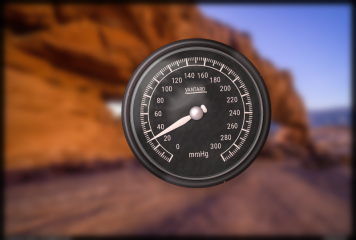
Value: 30 (mmHg)
